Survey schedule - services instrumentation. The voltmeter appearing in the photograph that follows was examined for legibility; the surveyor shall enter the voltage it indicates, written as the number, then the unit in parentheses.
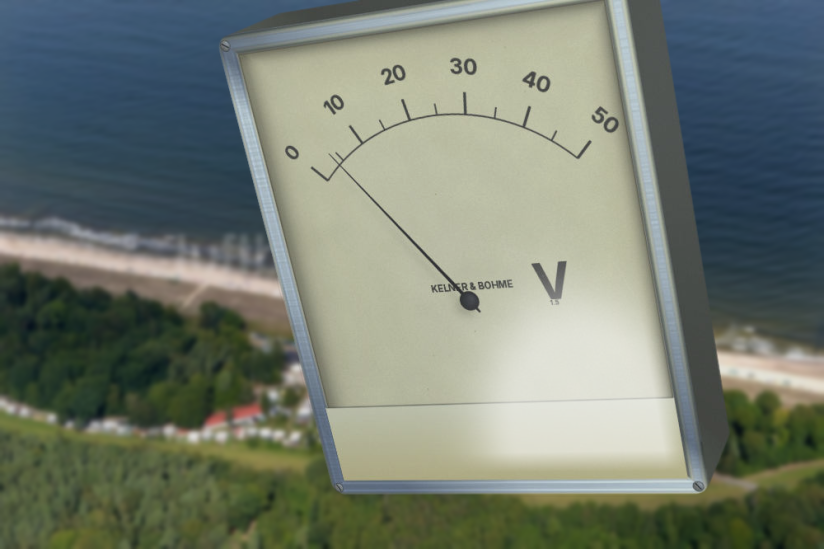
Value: 5 (V)
